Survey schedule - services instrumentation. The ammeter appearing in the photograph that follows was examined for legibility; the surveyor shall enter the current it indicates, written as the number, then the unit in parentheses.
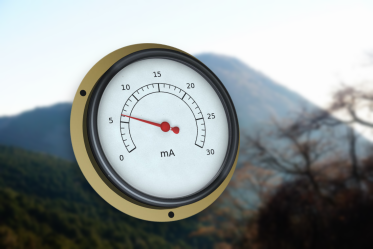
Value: 6 (mA)
